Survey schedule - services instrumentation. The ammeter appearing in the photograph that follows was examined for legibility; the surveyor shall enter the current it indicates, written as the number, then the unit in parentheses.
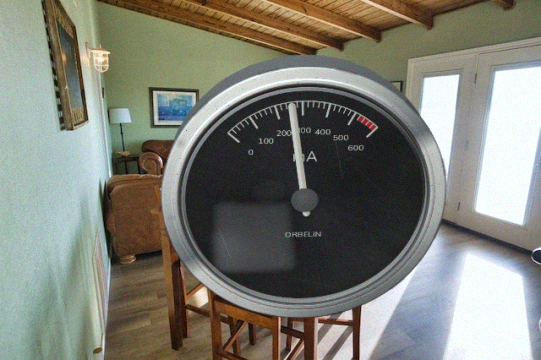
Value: 260 (mA)
